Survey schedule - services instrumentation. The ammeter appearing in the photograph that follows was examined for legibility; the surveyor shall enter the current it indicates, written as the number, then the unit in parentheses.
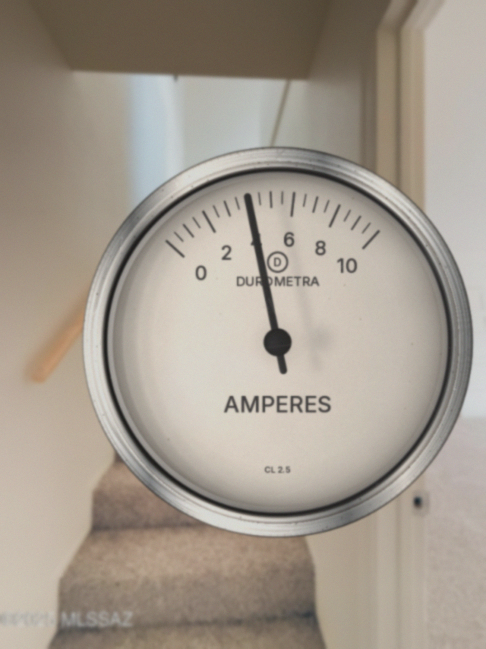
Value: 4 (A)
